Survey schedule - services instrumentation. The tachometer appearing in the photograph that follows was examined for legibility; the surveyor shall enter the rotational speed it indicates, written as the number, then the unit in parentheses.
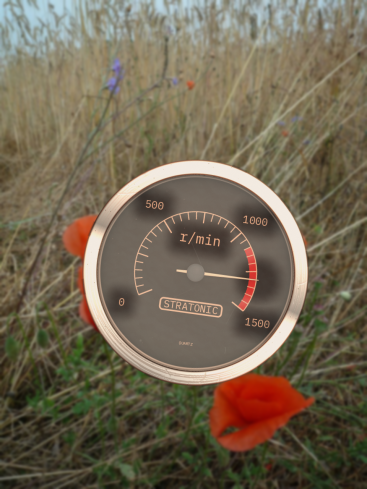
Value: 1300 (rpm)
